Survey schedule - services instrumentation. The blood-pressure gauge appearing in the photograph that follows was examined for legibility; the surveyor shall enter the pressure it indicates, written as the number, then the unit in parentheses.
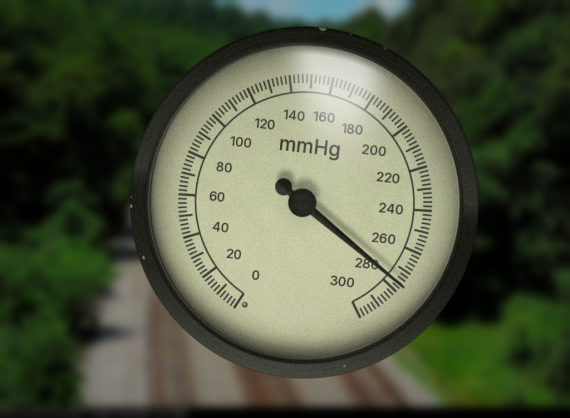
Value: 276 (mmHg)
